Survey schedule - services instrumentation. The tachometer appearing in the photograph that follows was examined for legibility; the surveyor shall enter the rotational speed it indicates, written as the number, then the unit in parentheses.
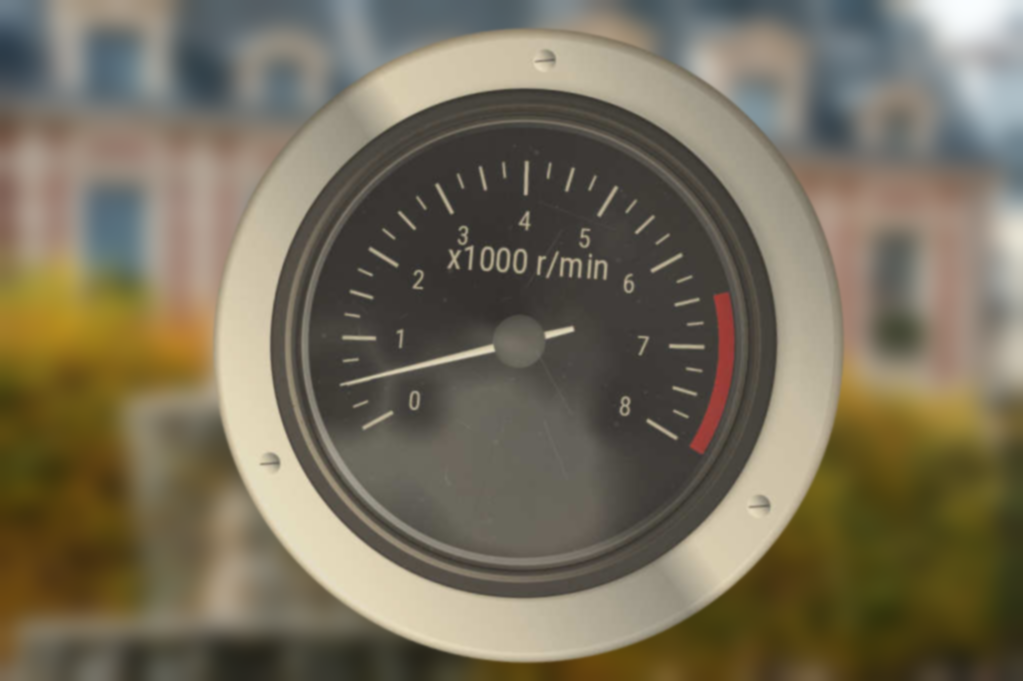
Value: 500 (rpm)
